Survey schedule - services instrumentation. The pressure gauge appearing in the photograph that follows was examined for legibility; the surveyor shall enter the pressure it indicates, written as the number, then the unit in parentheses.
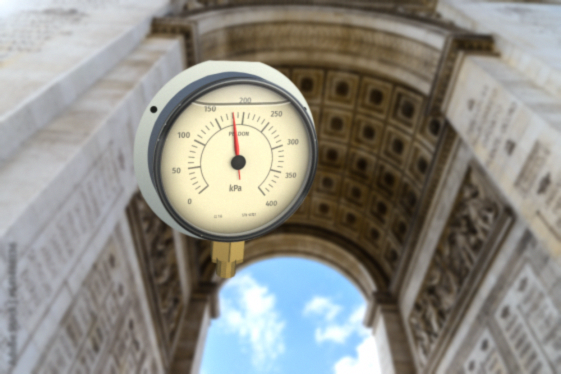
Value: 180 (kPa)
